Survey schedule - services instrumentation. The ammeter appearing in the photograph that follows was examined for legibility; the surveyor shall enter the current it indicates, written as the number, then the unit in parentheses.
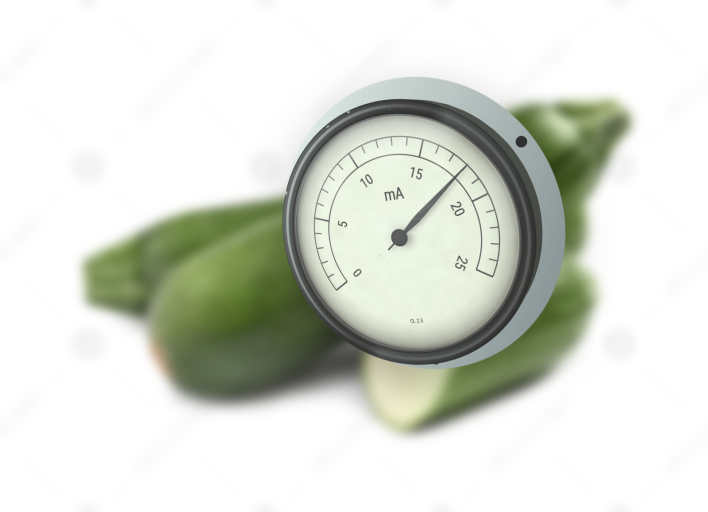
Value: 18 (mA)
